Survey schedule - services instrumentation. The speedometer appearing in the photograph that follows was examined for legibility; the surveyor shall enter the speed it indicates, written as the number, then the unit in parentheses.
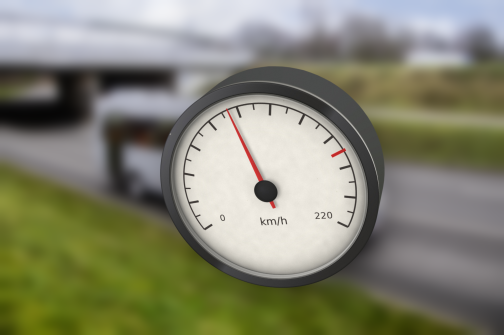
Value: 95 (km/h)
